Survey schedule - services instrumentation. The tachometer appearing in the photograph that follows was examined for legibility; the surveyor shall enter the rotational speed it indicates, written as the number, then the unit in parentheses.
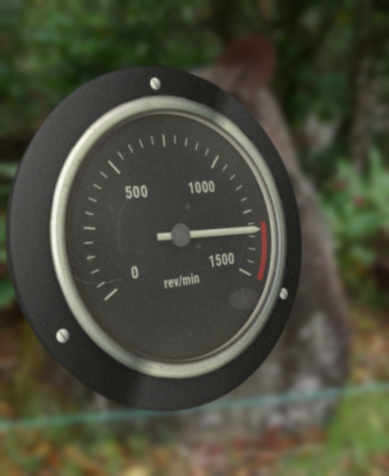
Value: 1325 (rpm)
